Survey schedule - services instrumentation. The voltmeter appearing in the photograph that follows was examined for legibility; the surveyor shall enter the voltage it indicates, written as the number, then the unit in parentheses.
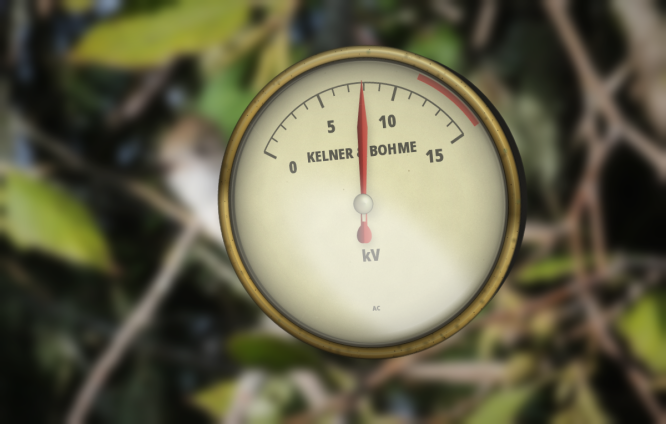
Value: 8 (kV)
